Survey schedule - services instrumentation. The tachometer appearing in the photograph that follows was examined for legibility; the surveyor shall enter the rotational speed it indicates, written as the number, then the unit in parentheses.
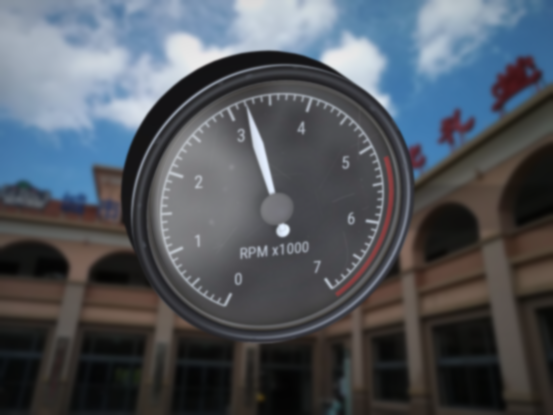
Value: 3200 (rpm)
